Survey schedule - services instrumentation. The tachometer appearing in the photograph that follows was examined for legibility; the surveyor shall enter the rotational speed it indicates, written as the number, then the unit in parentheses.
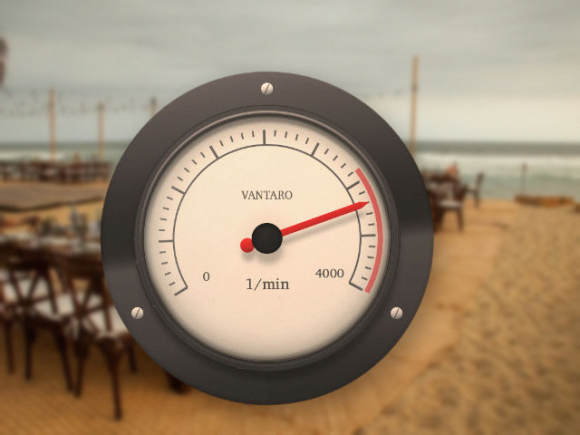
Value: 3200 (rpm)
